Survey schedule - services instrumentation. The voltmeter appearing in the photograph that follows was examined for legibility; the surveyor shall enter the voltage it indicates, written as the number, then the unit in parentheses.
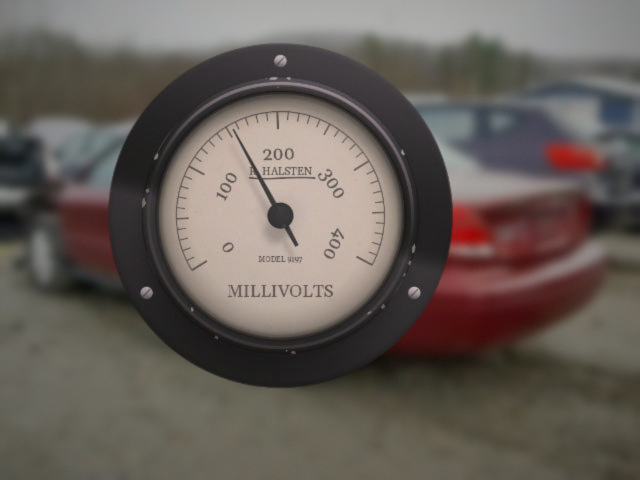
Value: 155 (mV)
